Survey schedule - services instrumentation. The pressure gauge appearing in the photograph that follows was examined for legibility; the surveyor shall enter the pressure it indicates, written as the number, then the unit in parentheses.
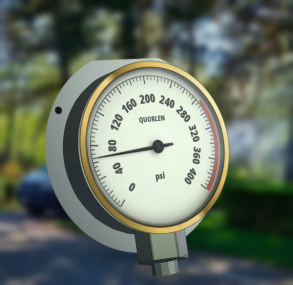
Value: 65 (psi)
